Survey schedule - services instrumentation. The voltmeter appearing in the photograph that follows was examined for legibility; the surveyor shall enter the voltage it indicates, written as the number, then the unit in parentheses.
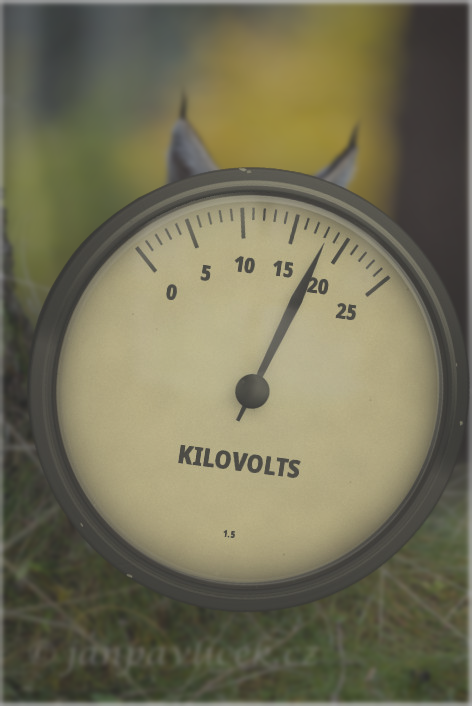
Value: 18 (kV)
